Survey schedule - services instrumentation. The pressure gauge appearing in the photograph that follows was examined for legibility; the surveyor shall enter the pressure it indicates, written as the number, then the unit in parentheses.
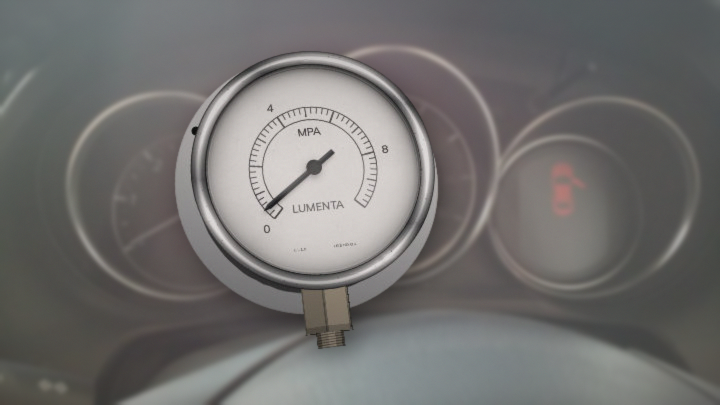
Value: 0.4 (MPa)
